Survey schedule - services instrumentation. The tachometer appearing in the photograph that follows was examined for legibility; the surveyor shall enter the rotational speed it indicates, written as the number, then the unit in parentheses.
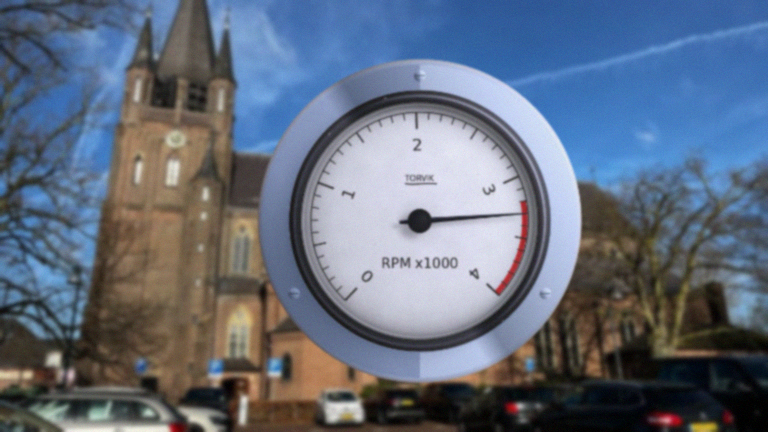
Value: 3300 (rpm)
